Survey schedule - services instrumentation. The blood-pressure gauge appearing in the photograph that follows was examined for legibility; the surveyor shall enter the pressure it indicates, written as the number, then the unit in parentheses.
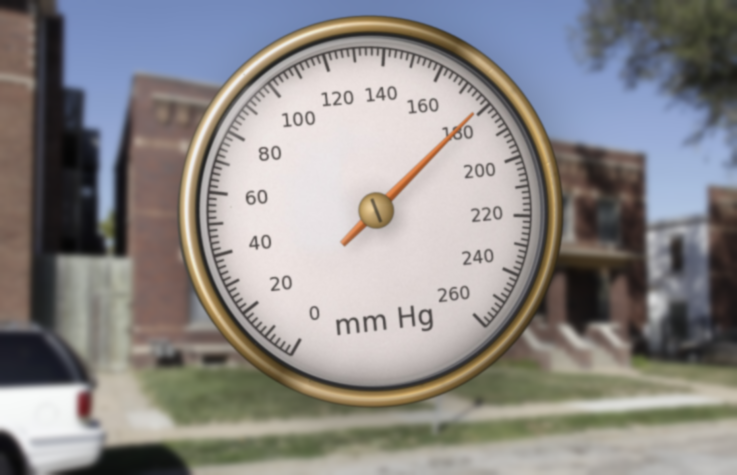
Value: 178 (mmHg)
